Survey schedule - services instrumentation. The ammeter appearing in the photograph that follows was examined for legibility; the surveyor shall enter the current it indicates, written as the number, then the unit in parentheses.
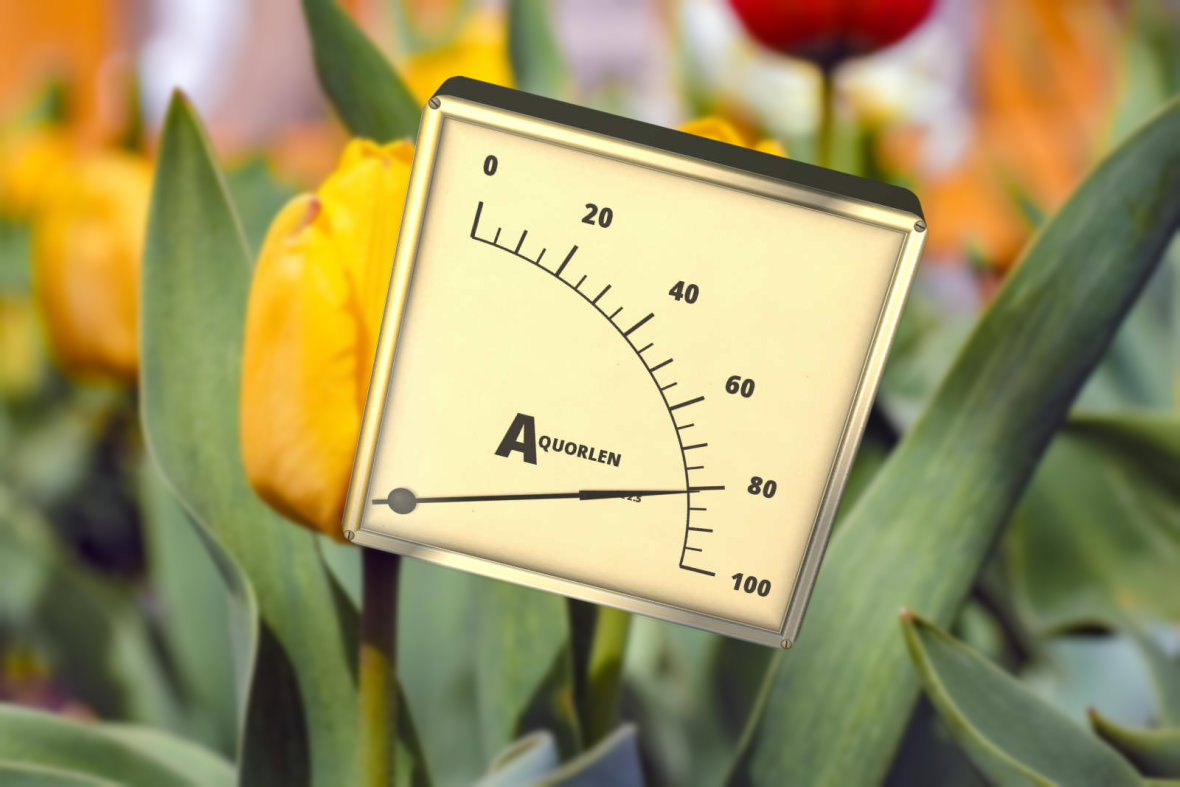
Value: 80 (A)
